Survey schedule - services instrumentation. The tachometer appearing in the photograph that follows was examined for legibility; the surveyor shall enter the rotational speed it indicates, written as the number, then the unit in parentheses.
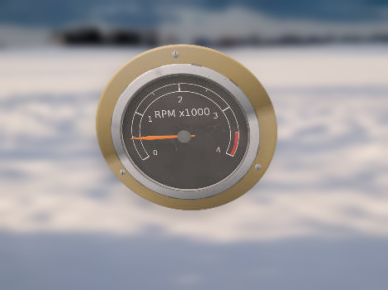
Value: 500 (rpm)
